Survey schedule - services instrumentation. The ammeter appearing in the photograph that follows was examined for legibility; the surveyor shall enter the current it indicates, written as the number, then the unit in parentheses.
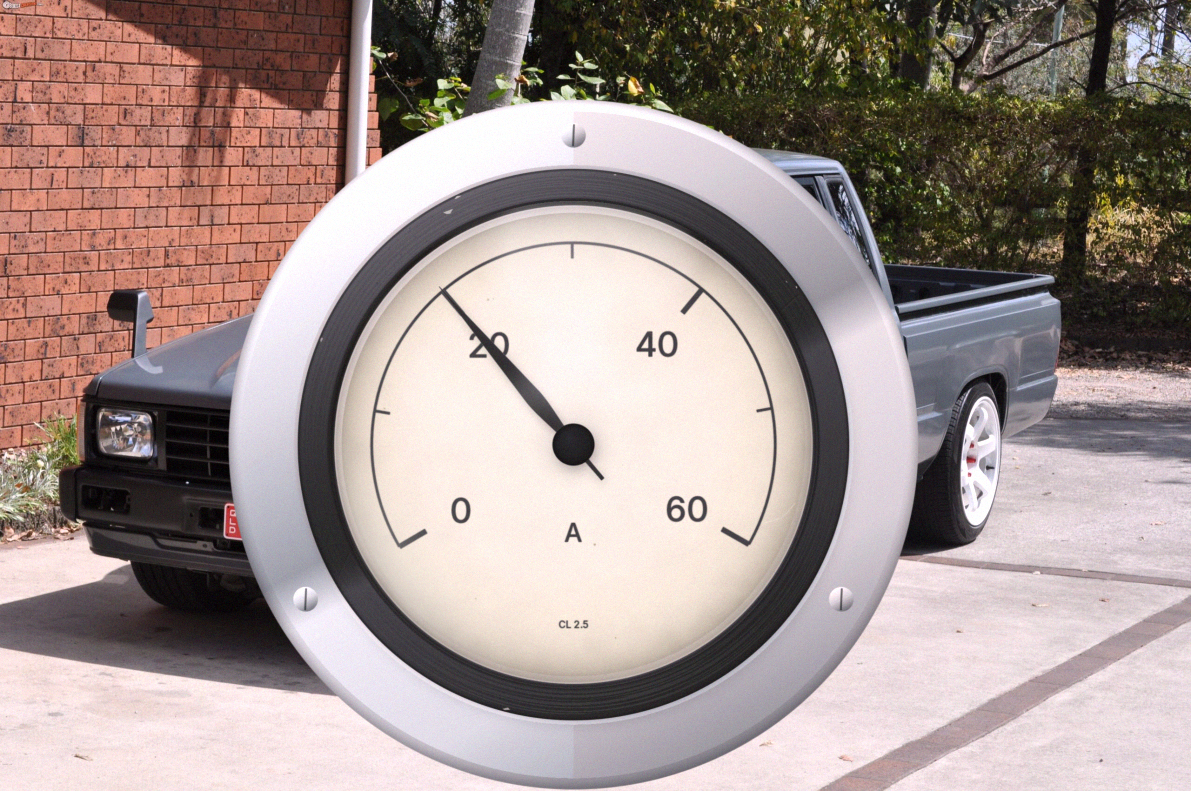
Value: 20 (A)
